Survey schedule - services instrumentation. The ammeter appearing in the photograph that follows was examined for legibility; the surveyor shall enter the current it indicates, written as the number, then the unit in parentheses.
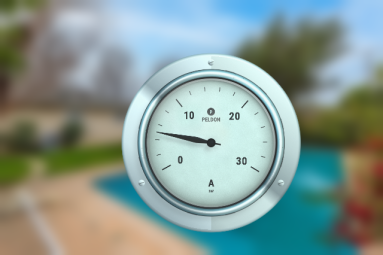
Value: 5 (A)
